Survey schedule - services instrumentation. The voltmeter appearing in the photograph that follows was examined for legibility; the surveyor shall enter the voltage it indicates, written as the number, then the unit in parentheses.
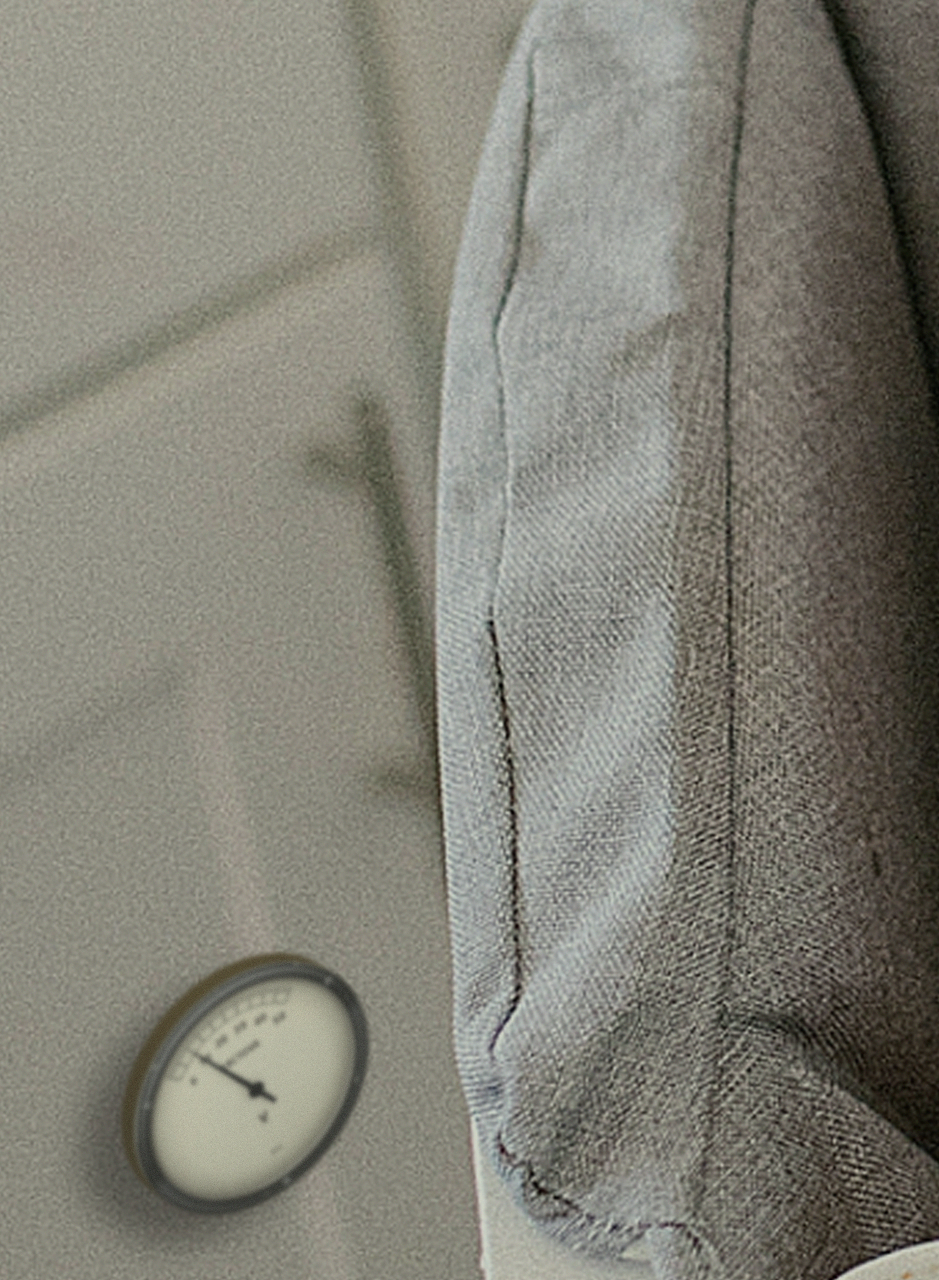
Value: 10 (V)
